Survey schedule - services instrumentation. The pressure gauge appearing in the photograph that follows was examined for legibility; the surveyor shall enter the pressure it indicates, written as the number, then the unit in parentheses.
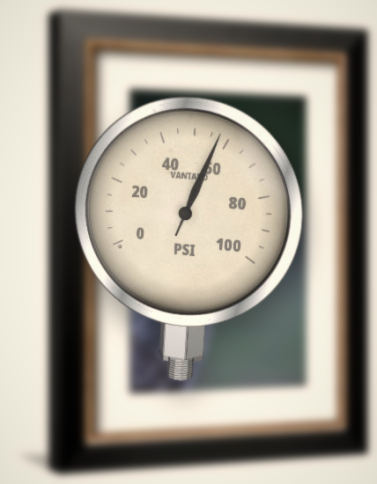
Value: 57.5 (psi)
